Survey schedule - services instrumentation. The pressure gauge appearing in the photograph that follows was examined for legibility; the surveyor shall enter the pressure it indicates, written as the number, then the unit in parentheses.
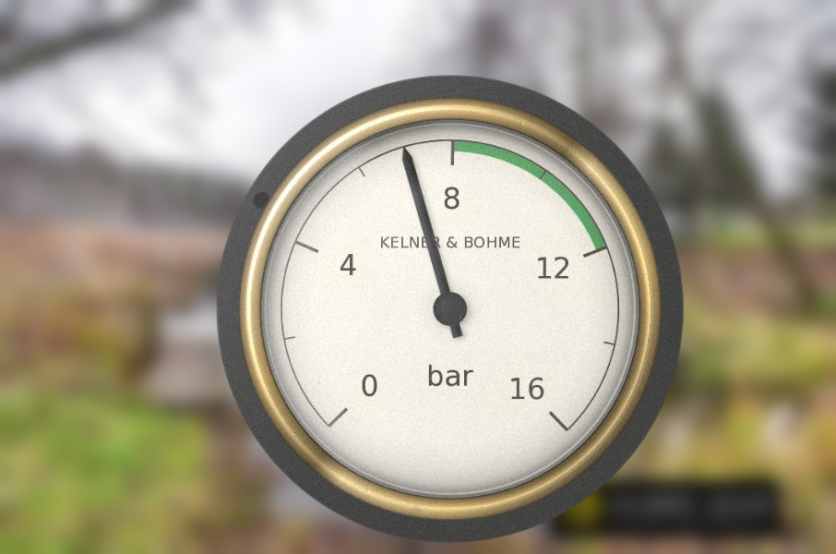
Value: 7 (bar)
